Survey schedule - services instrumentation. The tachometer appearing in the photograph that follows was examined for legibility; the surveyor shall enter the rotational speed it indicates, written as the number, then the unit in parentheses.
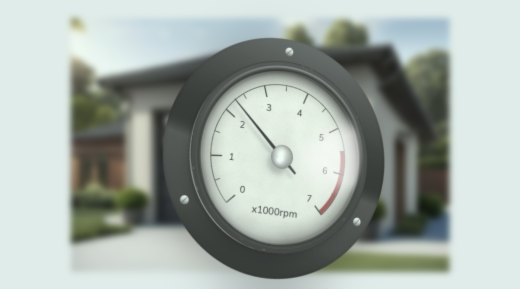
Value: 2250 (rpm)
